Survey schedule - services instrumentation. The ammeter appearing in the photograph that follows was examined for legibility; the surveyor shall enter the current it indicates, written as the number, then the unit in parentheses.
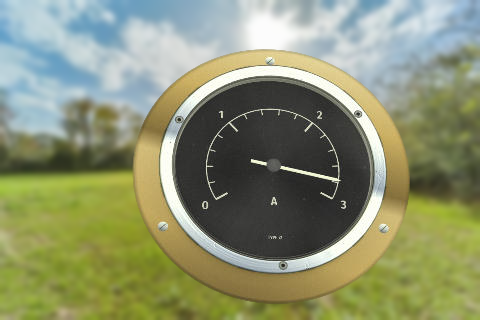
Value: 2.8 (A)
